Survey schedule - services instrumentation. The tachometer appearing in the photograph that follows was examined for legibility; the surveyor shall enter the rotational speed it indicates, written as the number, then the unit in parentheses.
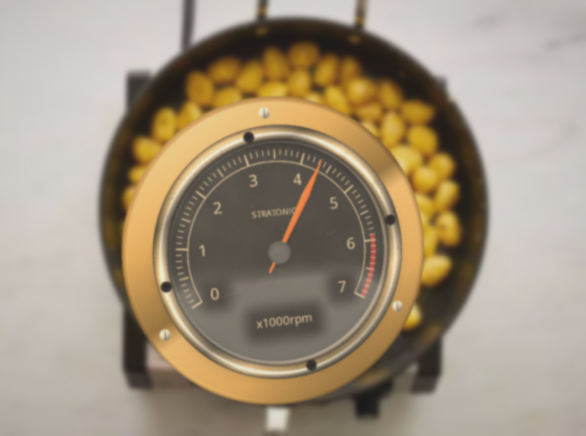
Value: 4300 (rpm)
